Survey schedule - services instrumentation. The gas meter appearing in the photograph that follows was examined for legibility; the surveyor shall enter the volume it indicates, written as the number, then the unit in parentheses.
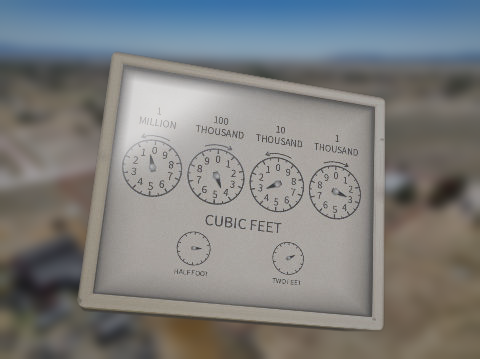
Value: 43300 (ft³)
